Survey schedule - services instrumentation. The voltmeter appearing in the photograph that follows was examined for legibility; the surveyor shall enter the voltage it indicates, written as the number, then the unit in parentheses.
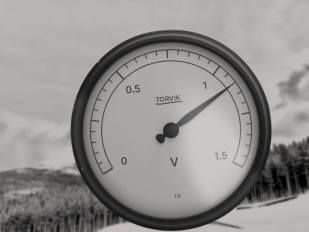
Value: 1.1 (V)
